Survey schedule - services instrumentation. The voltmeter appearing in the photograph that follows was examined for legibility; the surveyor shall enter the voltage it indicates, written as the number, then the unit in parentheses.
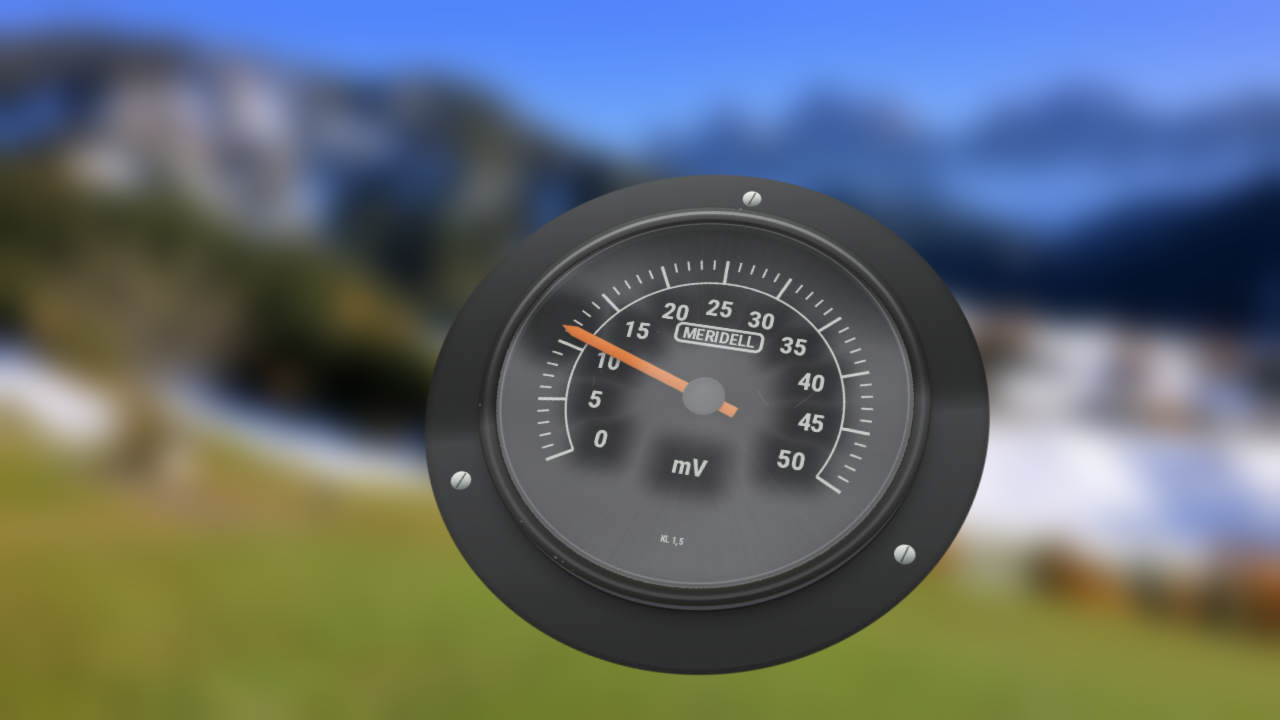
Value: 11 (mV)
